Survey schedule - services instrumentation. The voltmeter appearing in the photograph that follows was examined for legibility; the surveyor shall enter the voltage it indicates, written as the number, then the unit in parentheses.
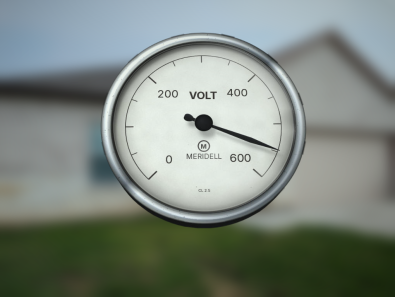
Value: 550 (V)
